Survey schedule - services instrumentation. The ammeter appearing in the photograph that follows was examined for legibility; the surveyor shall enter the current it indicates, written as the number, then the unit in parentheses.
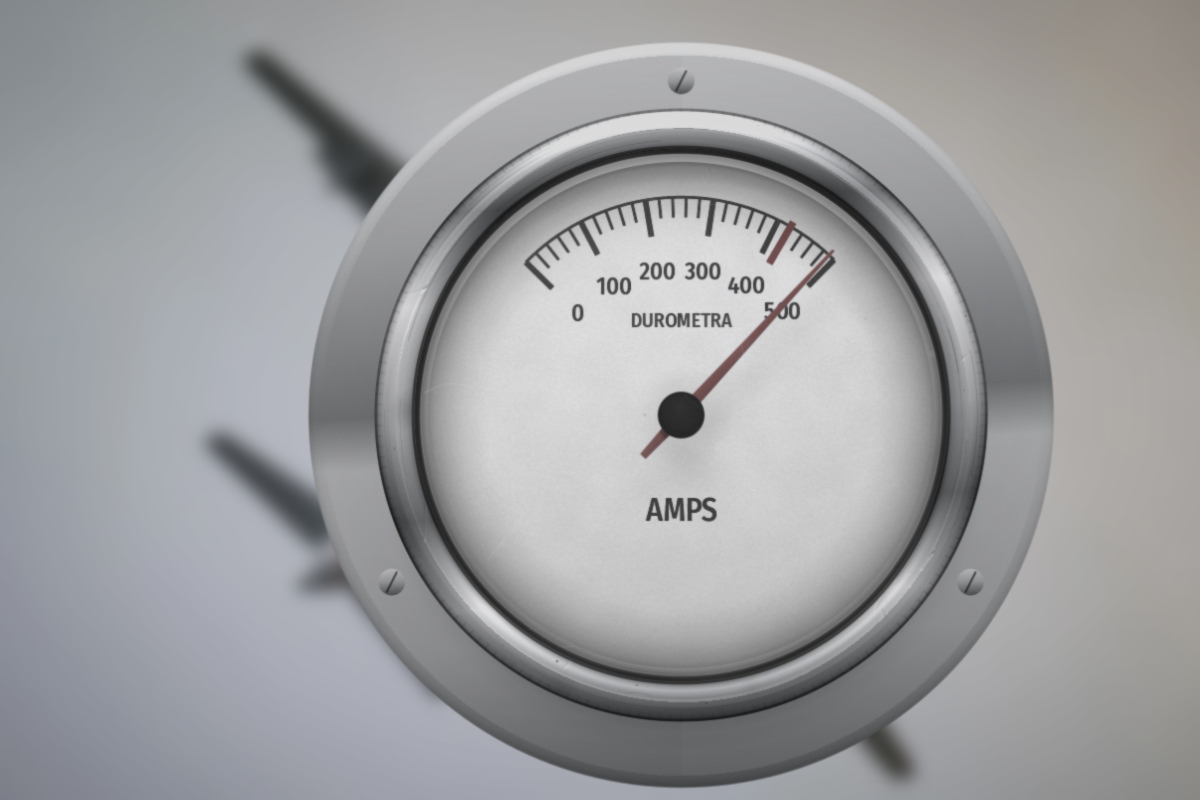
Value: 490 (A)
